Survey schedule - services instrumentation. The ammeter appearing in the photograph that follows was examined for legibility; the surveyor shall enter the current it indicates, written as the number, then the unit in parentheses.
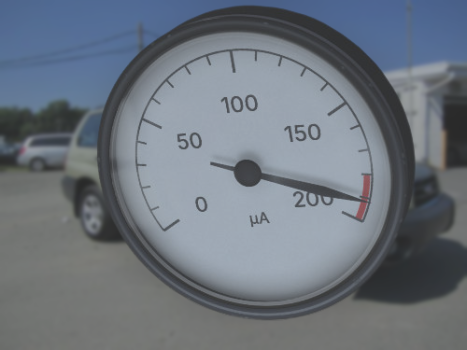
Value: 190 (µA)
